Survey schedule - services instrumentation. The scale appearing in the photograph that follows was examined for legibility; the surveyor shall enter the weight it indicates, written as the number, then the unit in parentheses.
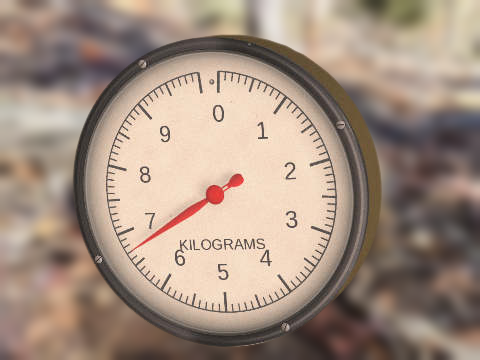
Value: 6.7 (kg)
